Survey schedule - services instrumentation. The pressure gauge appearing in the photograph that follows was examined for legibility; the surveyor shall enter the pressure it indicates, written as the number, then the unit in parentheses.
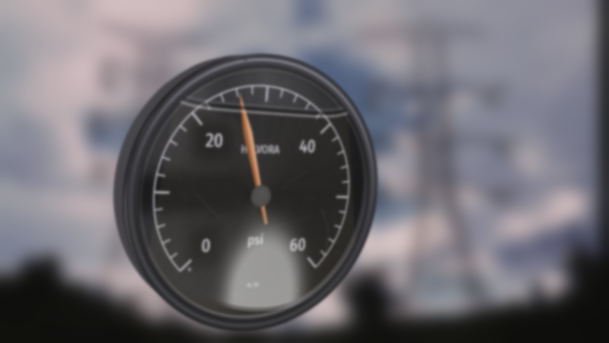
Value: 26 (psi)
